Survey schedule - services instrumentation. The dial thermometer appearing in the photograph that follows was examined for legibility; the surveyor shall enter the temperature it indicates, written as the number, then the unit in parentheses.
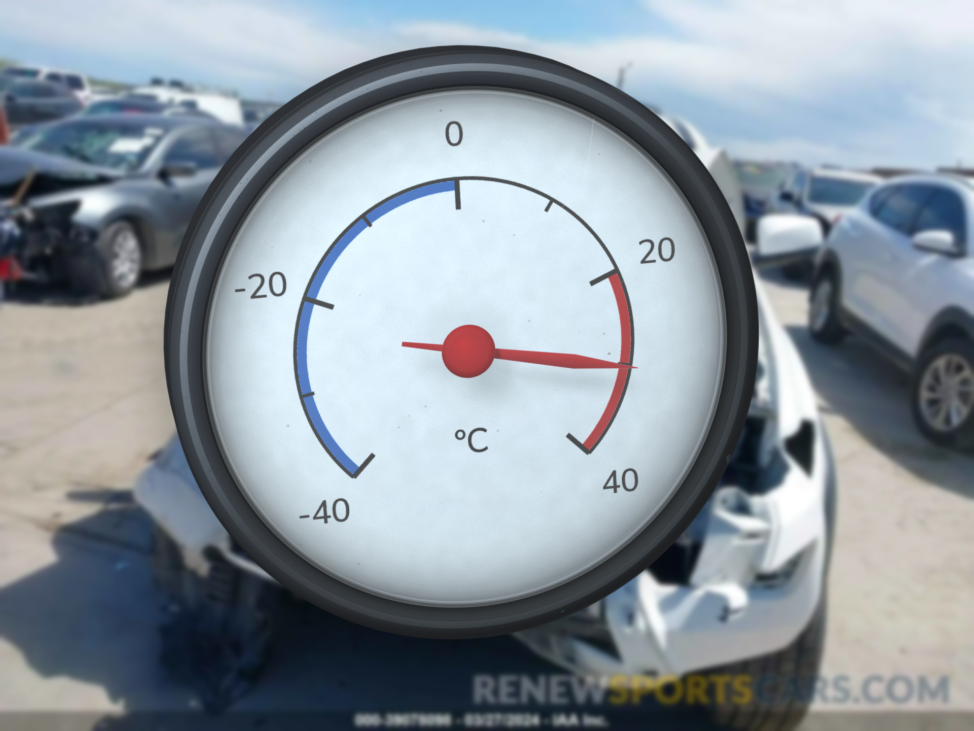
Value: 30 (°C)
